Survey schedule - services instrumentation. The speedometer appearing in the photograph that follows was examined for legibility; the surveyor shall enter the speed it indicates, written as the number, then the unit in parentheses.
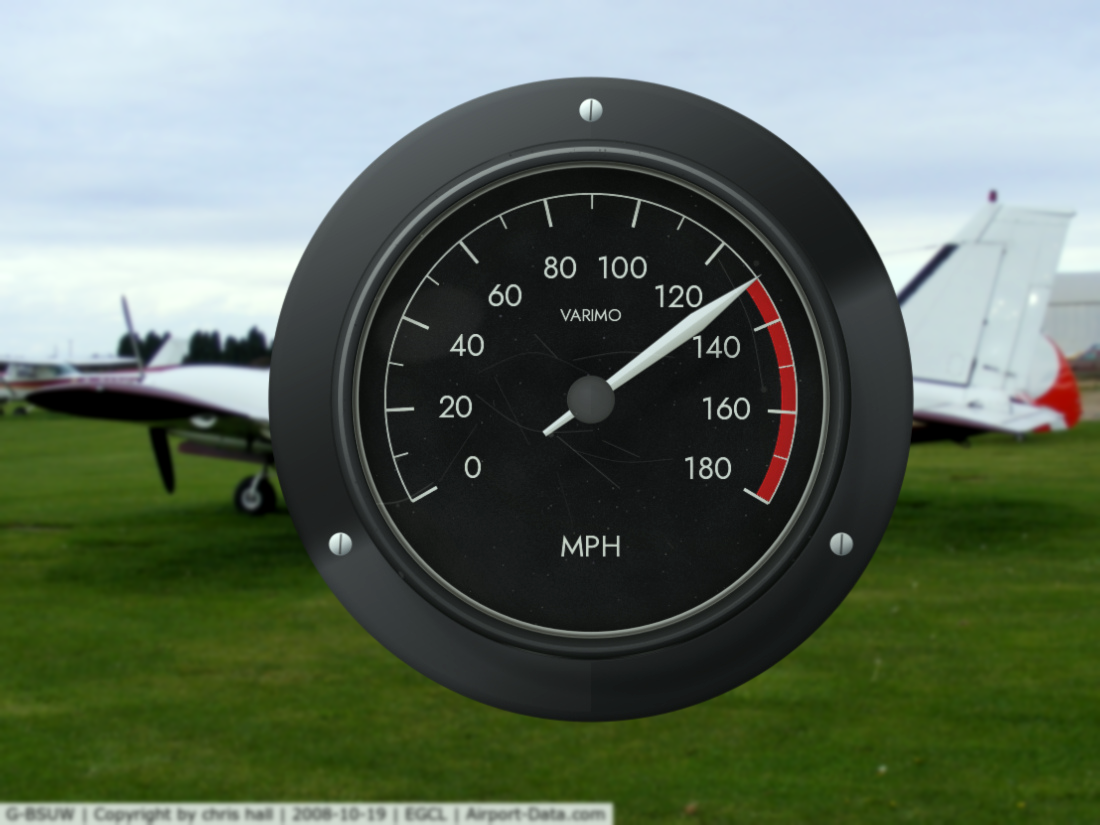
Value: 130 (mph)
